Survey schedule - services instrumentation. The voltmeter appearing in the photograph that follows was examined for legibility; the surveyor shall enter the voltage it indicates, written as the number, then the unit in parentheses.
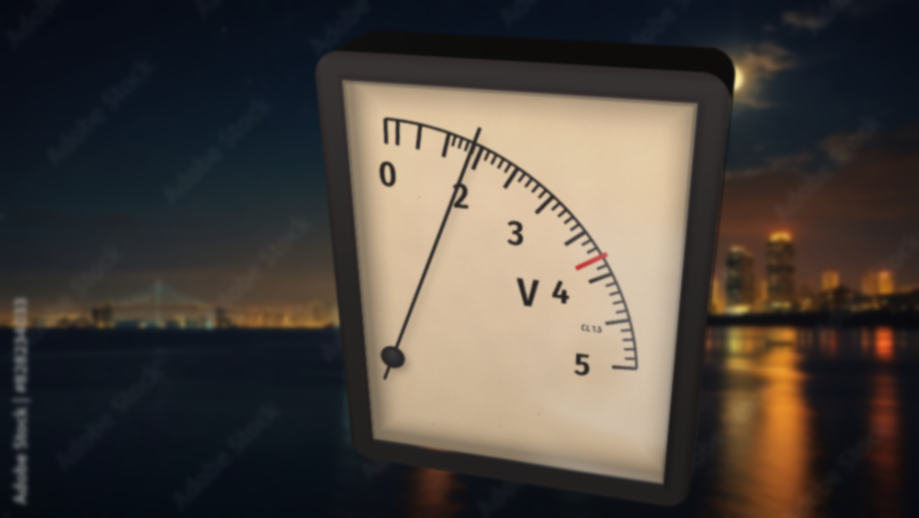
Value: 1.9 (V)
